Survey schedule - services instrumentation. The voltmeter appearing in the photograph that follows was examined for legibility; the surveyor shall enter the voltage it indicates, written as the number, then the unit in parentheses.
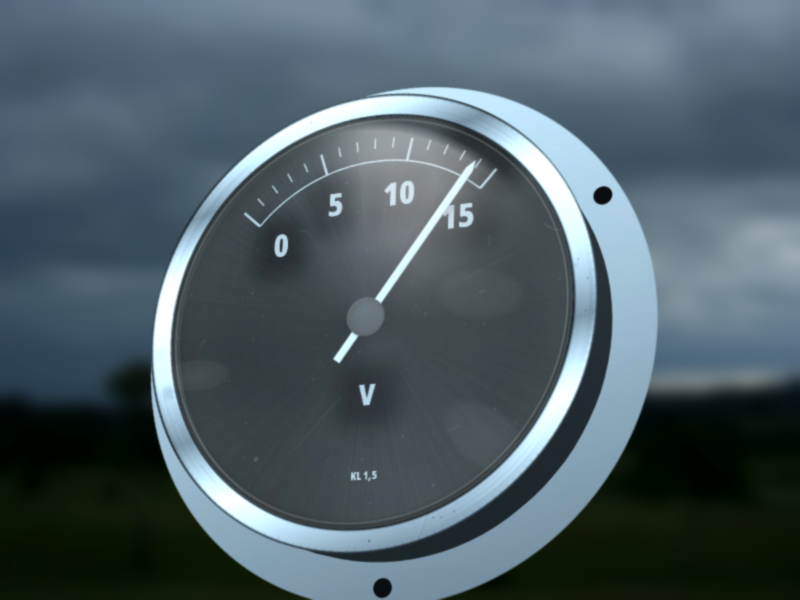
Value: 14 (V)
